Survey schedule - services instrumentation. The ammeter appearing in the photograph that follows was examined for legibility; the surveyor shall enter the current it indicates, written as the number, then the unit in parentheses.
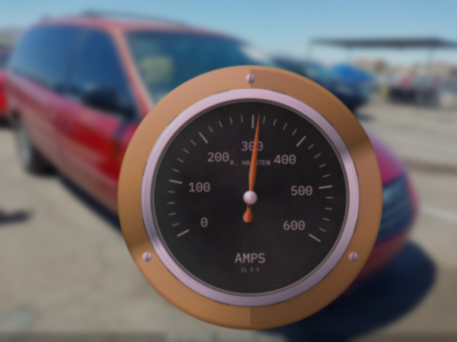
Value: 310 (A)
